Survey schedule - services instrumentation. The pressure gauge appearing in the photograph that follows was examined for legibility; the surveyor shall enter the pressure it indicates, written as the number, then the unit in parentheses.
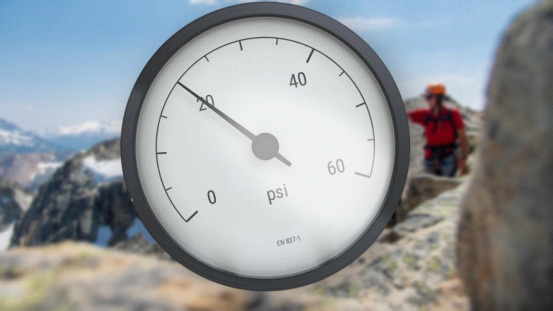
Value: 20 (psi)
